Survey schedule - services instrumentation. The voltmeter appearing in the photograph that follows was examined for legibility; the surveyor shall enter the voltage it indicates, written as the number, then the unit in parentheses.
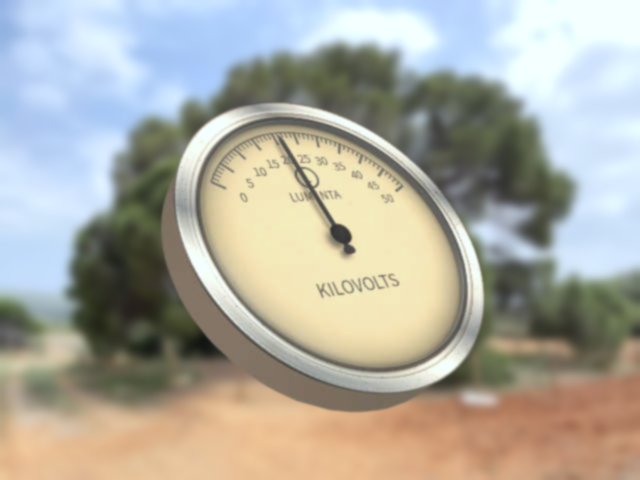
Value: 20 (kV)
